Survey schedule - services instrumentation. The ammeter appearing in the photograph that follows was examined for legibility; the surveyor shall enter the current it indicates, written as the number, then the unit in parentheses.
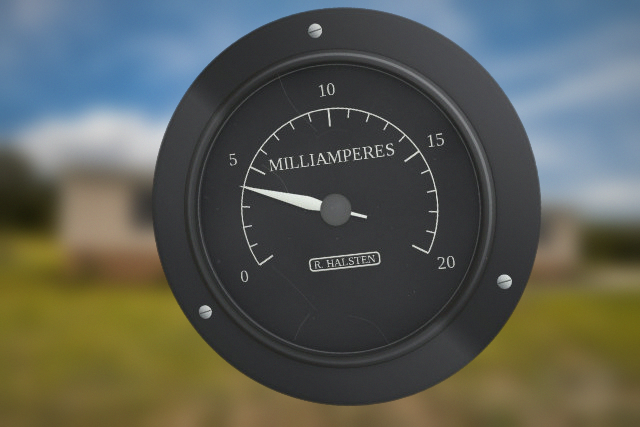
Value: 4 (mA)
